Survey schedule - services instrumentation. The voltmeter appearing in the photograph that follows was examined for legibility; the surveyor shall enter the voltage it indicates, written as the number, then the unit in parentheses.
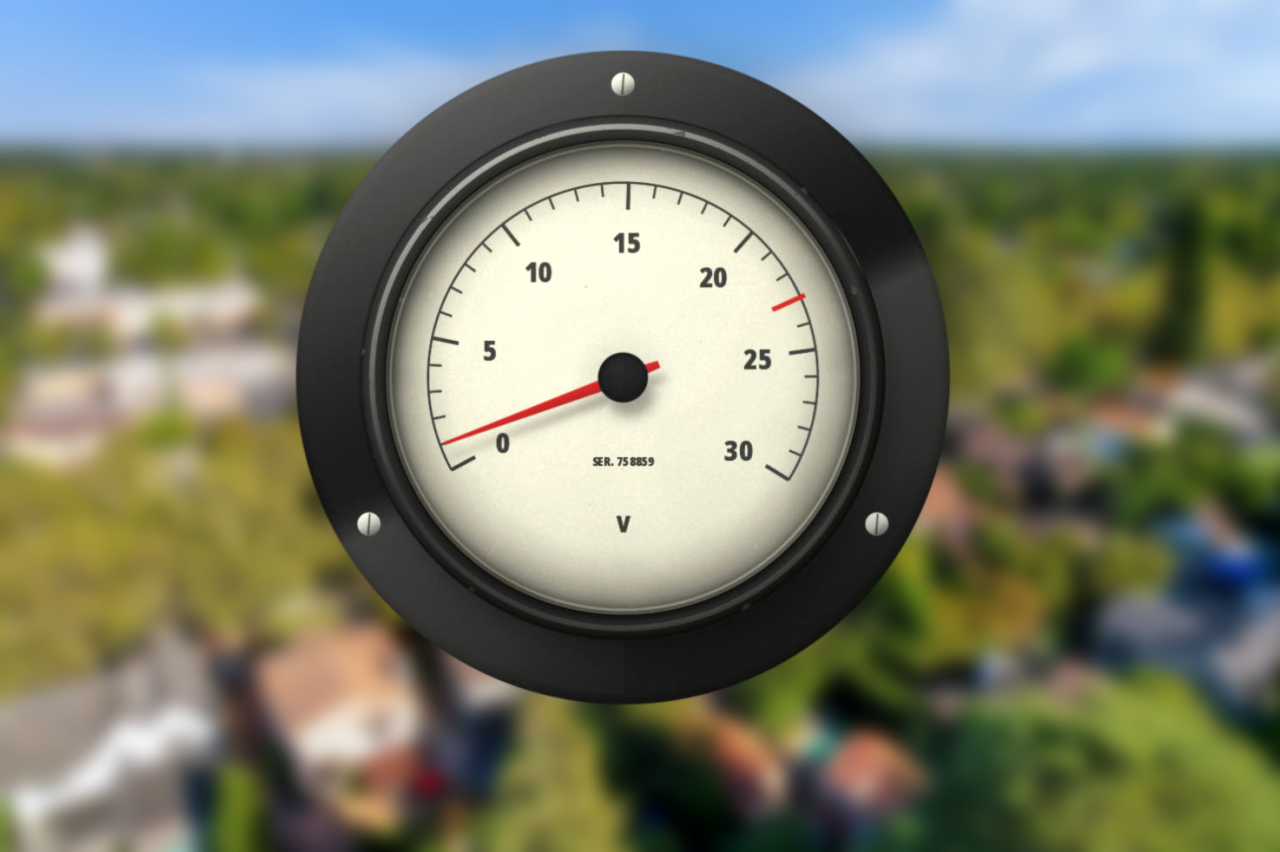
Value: 1 (V)
